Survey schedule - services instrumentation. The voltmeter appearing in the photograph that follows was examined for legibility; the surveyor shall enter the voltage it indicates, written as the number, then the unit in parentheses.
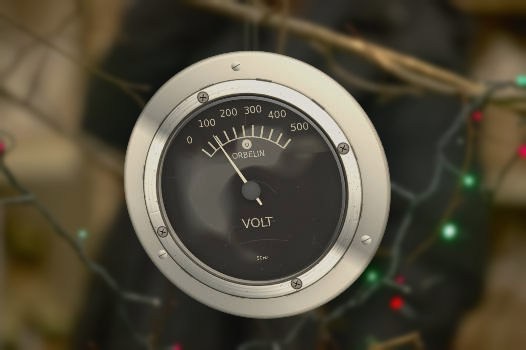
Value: 100 (V)
